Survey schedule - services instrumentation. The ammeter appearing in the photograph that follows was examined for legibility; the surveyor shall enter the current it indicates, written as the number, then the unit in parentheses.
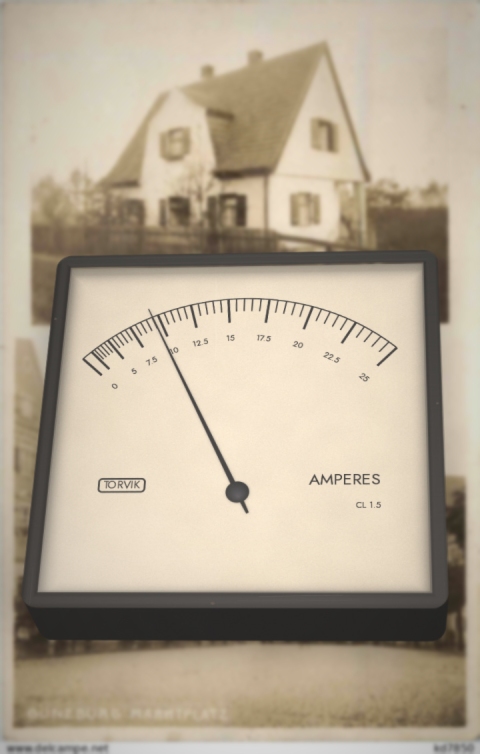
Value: 9.5 (A)
